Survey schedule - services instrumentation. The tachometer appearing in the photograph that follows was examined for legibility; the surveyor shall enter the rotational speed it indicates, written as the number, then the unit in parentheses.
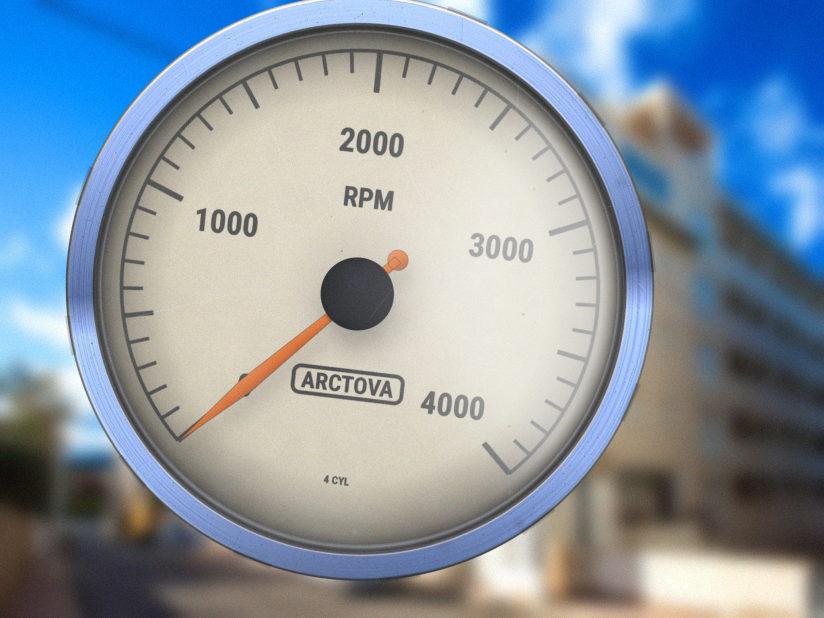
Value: 0 (rpm)
